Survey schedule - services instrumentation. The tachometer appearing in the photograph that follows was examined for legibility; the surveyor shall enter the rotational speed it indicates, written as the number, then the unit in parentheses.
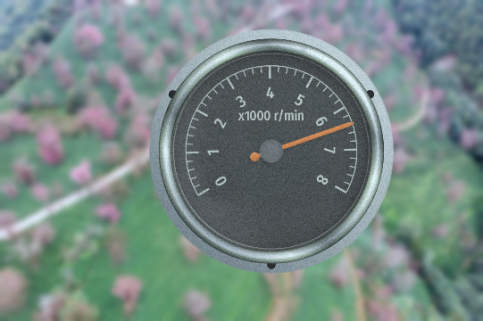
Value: 6400 (rpm)
